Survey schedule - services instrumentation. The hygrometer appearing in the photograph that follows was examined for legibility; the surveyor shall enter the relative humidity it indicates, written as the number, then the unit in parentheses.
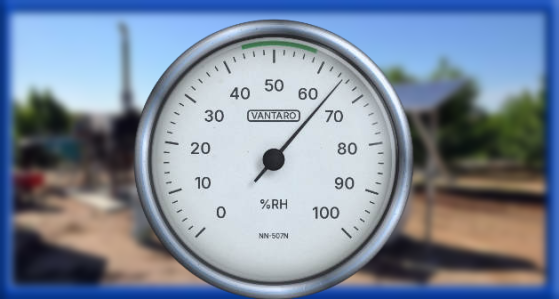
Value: 65 (%)
